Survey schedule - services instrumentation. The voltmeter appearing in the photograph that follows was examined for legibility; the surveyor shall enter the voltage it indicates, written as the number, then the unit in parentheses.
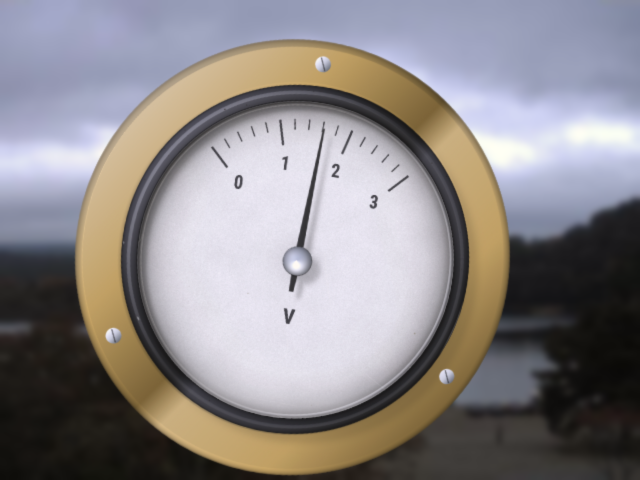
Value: 1.6 (V)
